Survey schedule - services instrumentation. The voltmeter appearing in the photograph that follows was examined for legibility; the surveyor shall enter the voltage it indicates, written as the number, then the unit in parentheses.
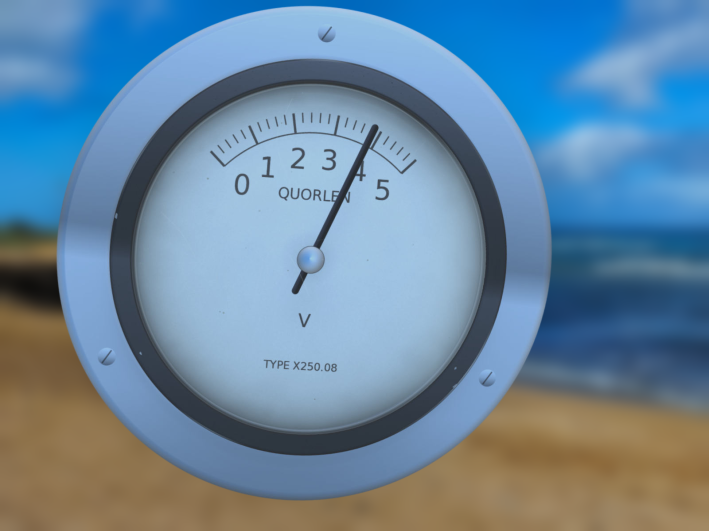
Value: 3.8 (V)
